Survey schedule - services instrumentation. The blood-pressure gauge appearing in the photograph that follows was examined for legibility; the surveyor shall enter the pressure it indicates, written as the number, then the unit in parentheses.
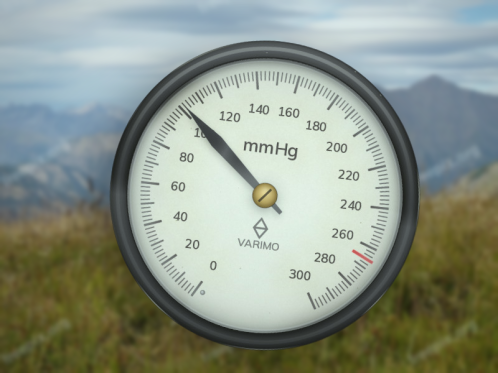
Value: 102 (mmHg)
